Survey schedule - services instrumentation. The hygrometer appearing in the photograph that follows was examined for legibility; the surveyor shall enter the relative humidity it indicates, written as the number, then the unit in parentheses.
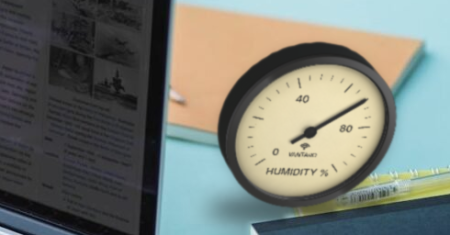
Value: 68 (%)
